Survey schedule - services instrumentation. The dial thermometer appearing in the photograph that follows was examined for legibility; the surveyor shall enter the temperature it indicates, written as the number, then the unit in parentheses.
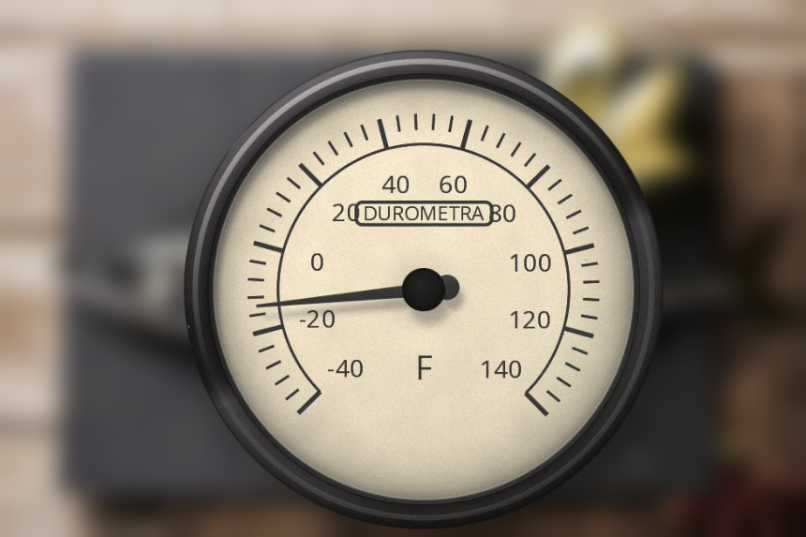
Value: -14 (°F)
